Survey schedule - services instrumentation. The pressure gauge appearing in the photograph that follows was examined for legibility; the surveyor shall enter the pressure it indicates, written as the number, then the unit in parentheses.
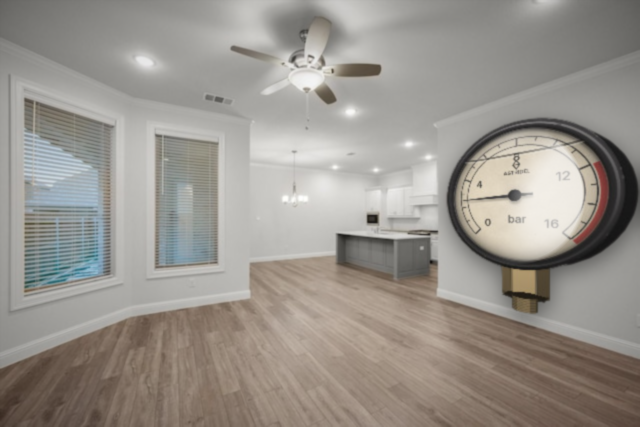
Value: 2.5 (bar)
